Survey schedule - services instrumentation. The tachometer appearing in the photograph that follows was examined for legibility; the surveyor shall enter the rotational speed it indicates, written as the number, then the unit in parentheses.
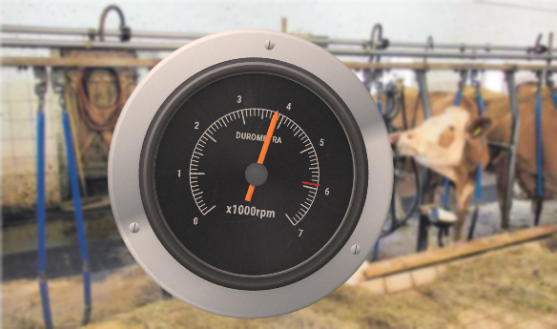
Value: 3800 (rpm)
